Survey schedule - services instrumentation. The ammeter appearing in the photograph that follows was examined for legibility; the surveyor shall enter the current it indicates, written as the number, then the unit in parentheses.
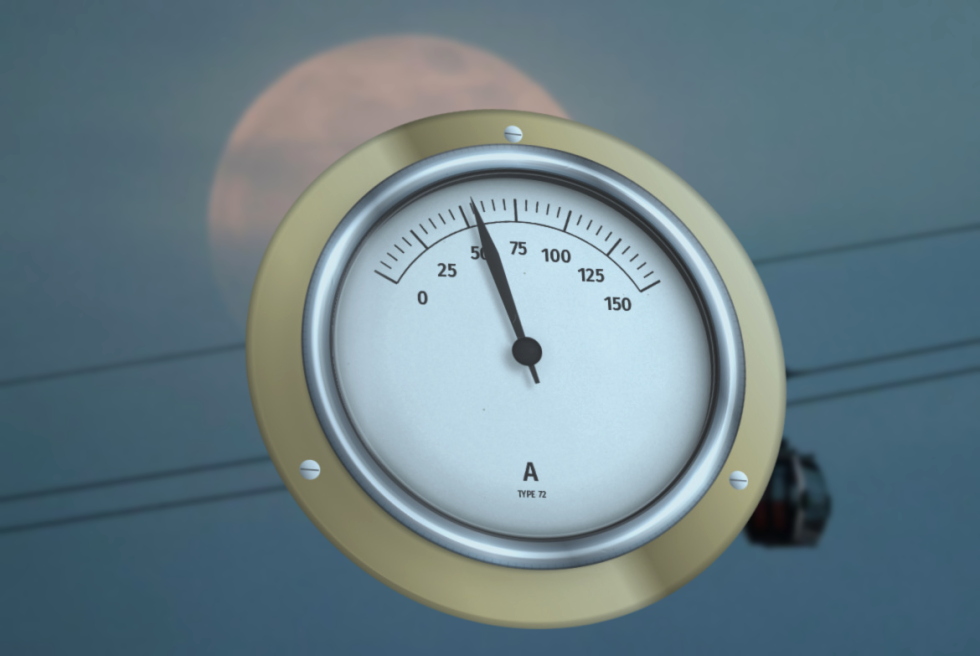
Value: 55 (A)
